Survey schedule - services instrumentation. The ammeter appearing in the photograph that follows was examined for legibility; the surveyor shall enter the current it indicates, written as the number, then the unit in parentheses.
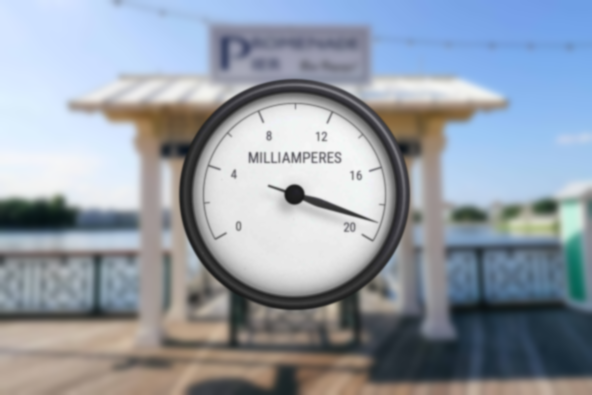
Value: 19 (mA)
